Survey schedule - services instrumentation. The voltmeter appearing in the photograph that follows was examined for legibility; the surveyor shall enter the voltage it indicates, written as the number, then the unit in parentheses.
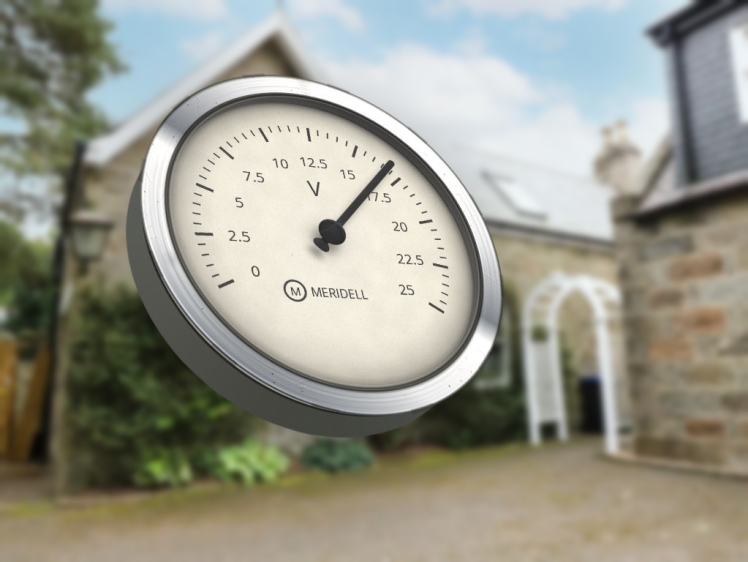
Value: 16.75 (V)
